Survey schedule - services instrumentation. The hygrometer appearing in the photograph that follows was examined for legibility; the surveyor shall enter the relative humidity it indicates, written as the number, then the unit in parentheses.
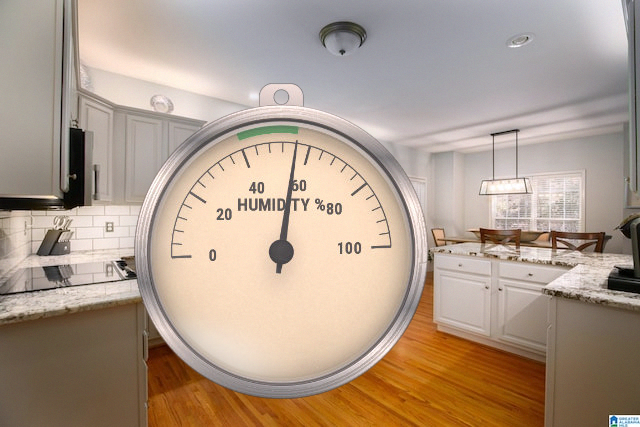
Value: 56 (%)
